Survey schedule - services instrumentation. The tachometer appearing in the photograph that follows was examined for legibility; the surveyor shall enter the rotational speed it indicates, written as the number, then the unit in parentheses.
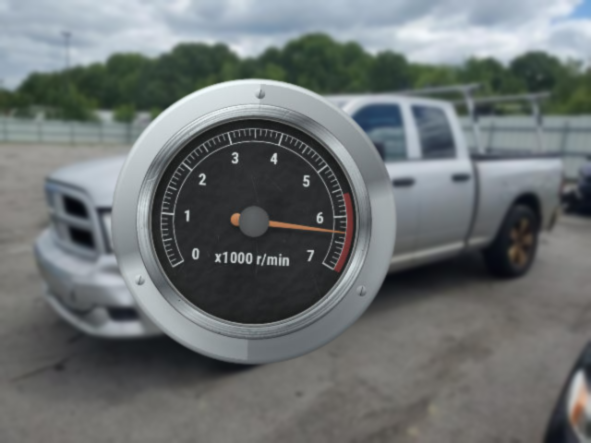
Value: 6300 (rpm)
